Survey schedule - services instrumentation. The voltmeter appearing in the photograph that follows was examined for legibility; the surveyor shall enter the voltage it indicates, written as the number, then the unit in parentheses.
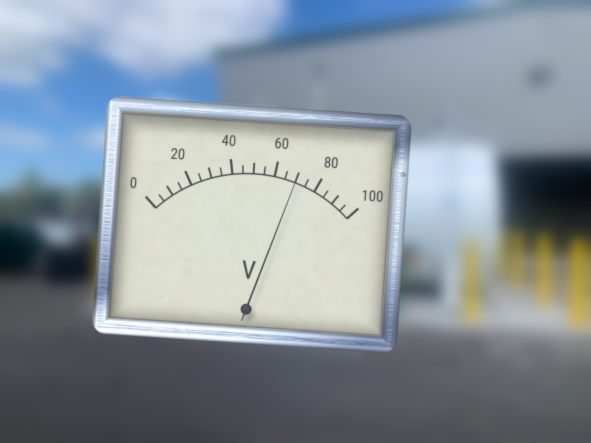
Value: 70 (V)
